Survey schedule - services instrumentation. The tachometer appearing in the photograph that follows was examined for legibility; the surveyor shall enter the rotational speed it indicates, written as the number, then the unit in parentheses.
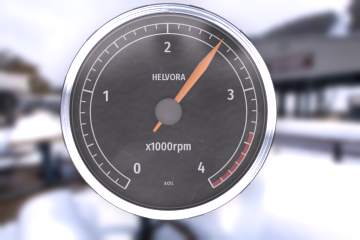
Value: 2500 (rpm)
